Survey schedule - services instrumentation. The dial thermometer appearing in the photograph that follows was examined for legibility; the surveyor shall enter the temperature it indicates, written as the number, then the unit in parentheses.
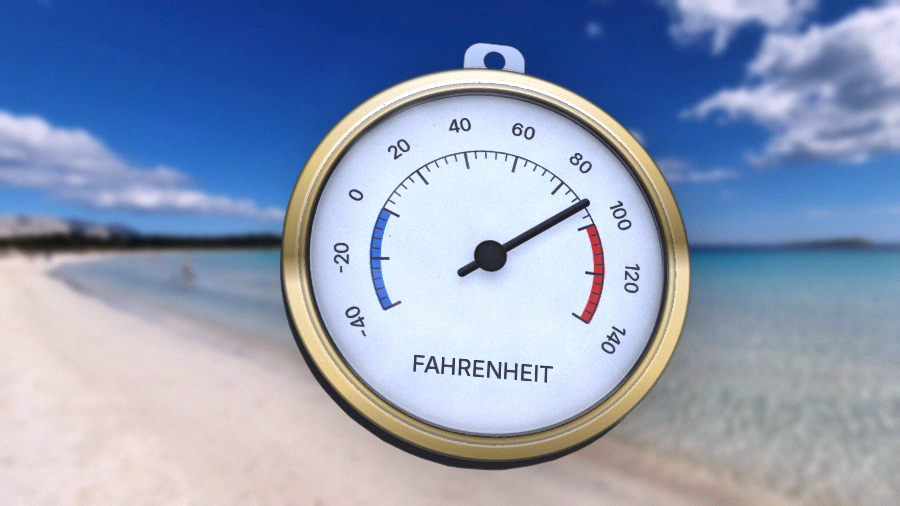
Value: 92 (°F)
